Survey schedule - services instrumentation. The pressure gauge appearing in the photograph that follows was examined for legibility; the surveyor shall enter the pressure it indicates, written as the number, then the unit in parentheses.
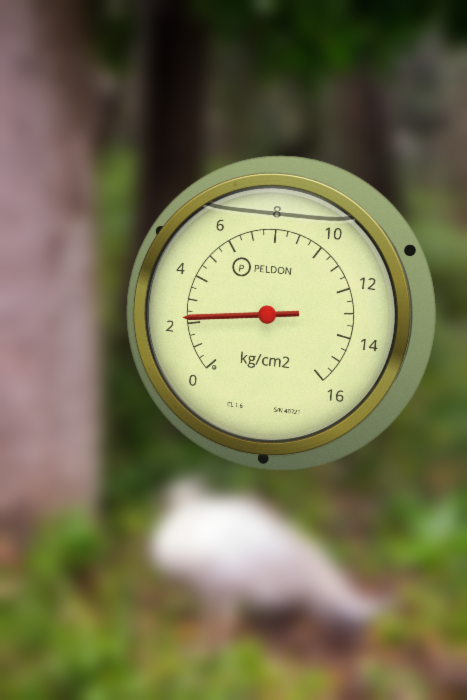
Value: 2.25 (kg/cm²)
